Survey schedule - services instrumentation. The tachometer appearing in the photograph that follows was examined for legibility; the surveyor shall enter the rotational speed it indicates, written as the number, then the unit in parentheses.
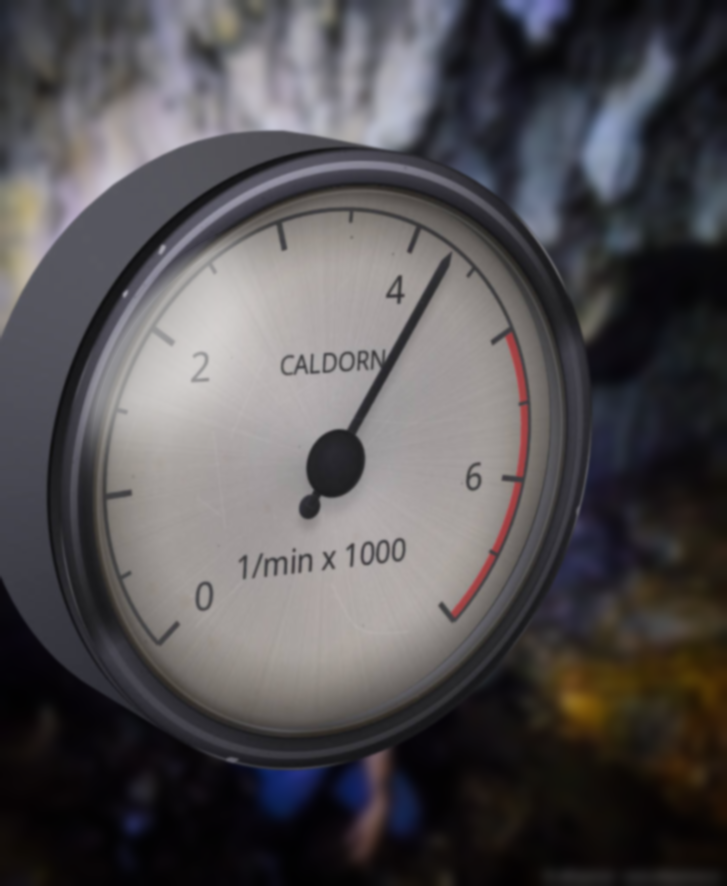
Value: 4250 (rpm)
